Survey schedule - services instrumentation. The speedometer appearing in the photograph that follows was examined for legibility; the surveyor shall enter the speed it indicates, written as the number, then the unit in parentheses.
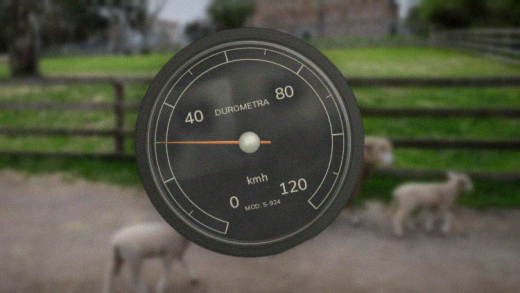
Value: 30 (km/h)
